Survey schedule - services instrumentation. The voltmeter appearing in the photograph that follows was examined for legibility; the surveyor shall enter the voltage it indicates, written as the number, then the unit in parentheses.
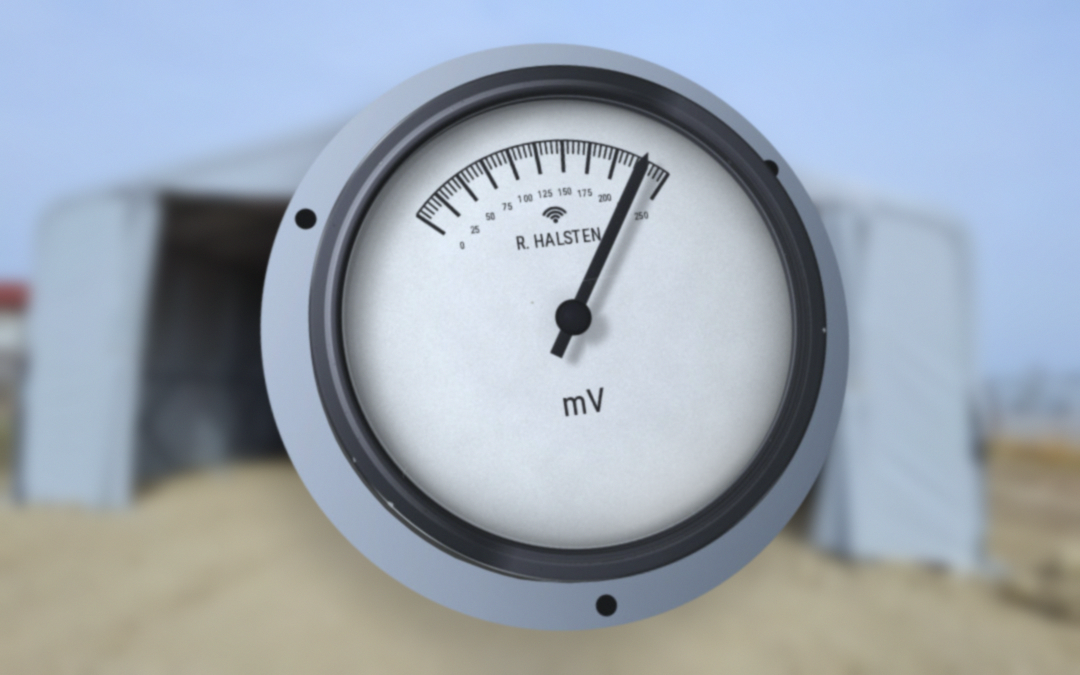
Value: 225 (mV)
